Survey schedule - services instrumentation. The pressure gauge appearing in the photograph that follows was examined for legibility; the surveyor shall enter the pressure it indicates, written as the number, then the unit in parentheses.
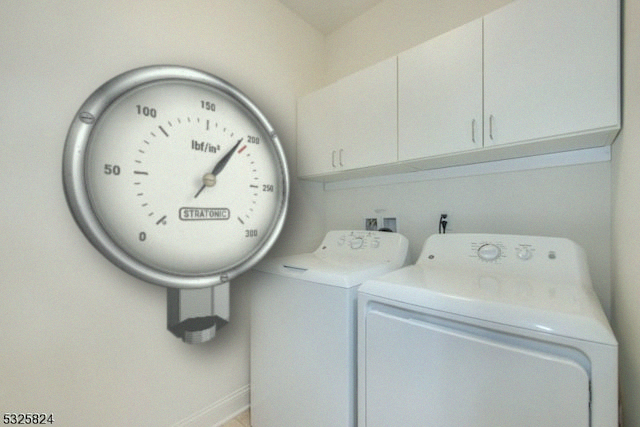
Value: 190 (psi)
